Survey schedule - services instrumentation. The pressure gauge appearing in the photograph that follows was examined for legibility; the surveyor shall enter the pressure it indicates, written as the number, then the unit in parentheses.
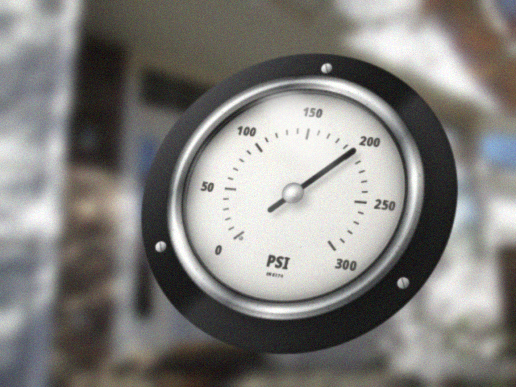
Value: 200 (psi)
